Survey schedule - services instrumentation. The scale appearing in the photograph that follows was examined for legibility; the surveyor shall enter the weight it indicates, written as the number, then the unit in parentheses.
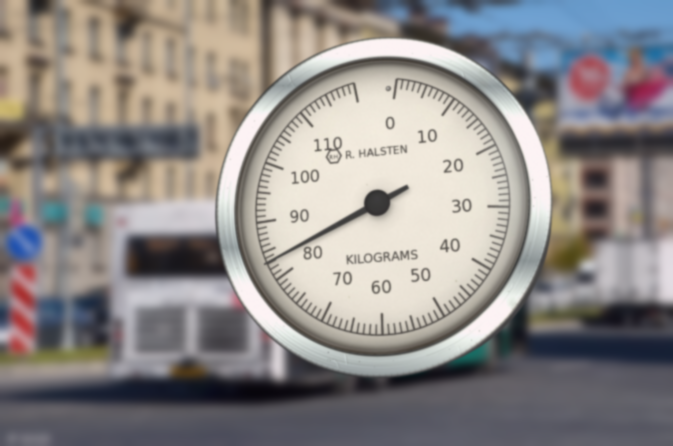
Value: 83 (kg)
